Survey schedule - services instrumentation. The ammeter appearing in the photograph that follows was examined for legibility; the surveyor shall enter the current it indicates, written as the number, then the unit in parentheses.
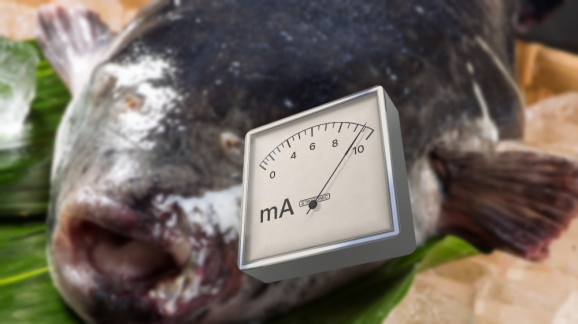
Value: 9.5 (mA)
